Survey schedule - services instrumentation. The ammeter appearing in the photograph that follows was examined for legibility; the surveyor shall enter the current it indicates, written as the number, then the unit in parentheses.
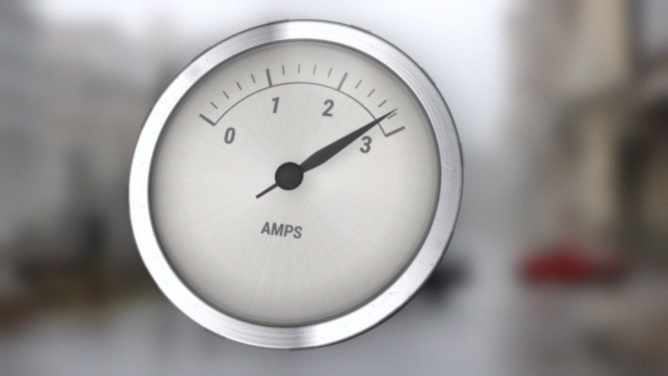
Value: 2.8 (A)
